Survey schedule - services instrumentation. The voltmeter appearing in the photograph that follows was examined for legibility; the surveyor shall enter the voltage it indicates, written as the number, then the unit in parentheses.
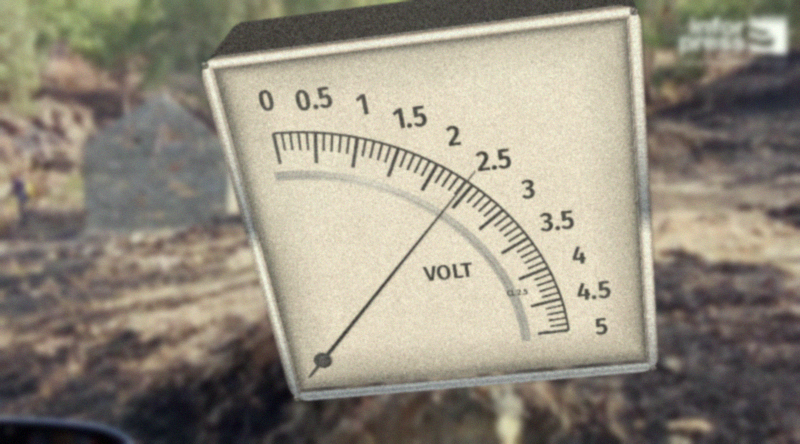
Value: 2.4 (V)
